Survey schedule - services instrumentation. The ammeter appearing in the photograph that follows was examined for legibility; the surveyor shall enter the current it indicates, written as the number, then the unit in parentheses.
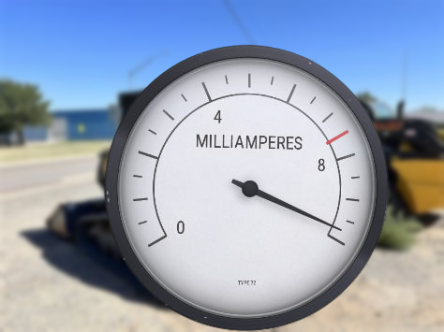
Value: 9.75 (mA)
